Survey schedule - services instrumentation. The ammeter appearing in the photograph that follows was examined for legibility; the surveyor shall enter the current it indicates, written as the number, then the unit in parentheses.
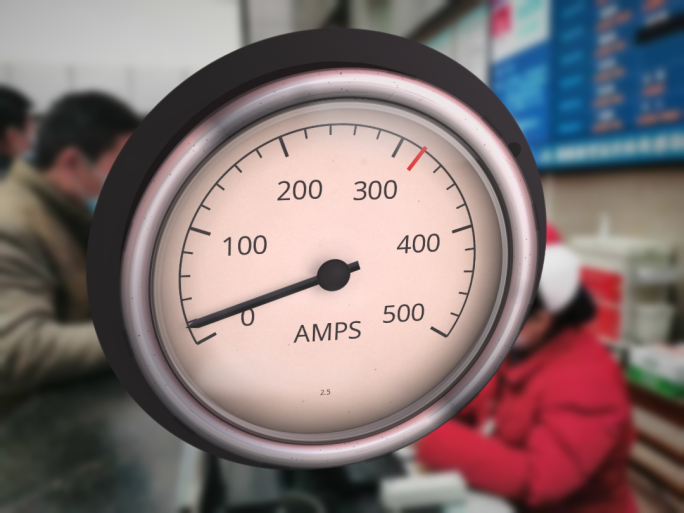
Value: 20 (A)
